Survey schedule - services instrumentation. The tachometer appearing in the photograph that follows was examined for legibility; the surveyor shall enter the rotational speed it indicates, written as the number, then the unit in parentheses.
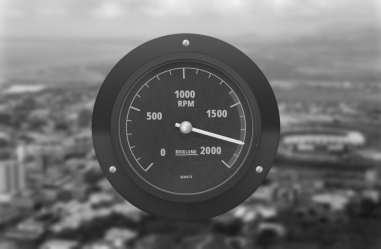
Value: 1800 (rpm)
